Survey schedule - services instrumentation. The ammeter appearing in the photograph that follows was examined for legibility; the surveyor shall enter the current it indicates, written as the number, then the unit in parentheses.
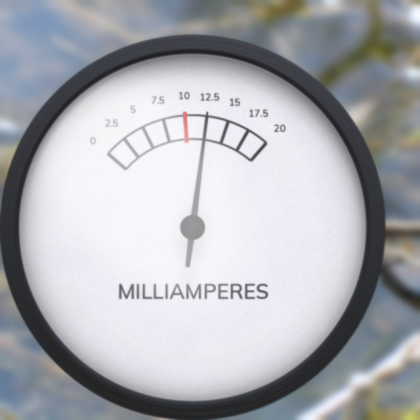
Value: 12.5 (mA)
